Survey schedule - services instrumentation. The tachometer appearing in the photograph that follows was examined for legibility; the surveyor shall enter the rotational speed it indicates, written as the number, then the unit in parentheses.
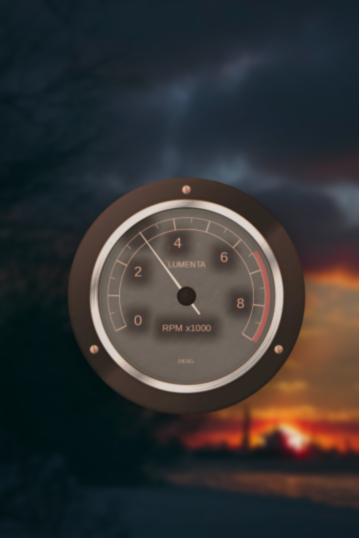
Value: 3000 (rpm)
